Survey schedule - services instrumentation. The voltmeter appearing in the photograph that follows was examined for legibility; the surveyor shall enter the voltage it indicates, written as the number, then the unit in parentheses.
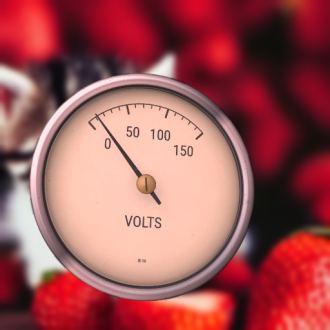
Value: 10 (V)
